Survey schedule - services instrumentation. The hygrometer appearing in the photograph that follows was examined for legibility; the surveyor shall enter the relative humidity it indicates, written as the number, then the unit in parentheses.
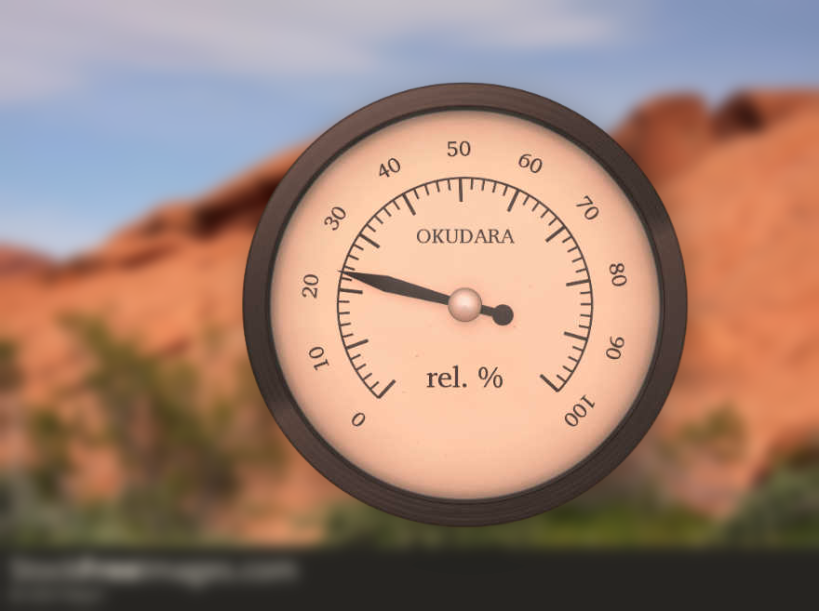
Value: 23 (%)
